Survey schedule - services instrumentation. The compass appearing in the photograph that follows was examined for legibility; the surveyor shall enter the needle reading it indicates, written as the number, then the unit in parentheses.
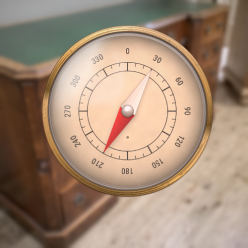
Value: 210 (°)
